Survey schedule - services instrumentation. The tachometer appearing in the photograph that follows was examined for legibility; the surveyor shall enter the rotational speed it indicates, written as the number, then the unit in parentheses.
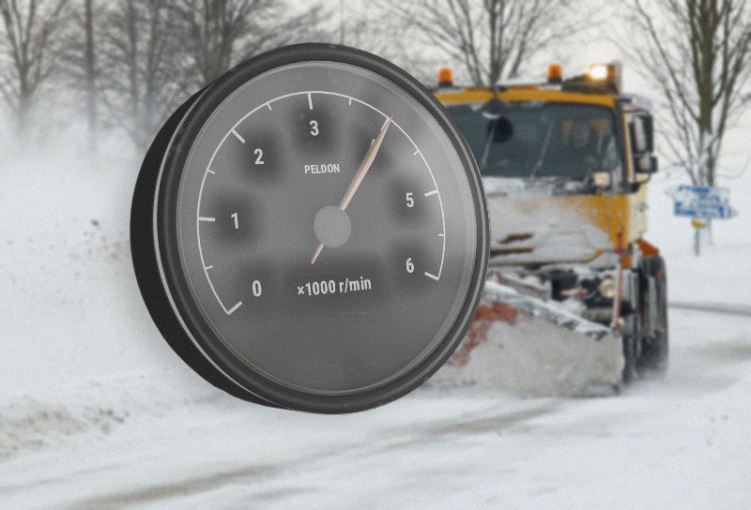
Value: 4000 (rpm)
